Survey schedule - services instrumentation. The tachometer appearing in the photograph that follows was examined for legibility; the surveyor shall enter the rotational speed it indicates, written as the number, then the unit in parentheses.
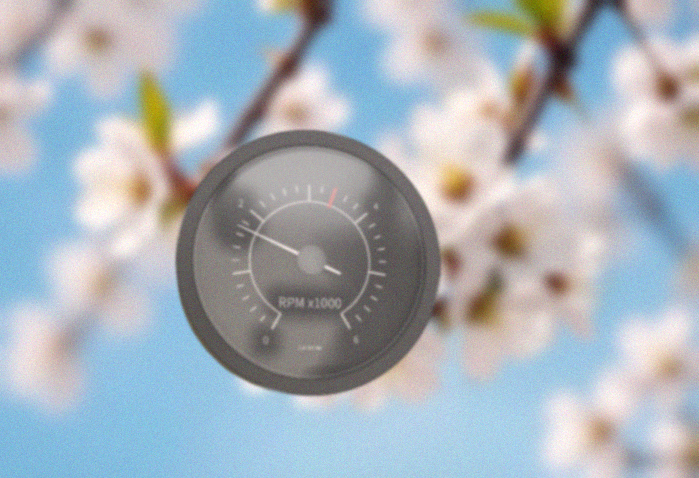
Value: 1700 (rpm)
